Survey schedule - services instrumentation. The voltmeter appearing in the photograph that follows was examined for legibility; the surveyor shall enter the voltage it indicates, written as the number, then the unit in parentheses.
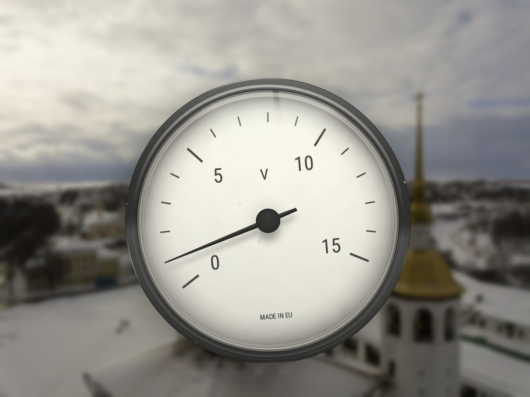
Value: 1 (V)
